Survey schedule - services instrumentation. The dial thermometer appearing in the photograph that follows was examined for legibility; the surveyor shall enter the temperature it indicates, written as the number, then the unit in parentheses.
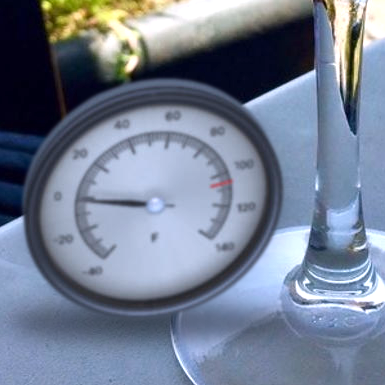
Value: 0 (°F)
